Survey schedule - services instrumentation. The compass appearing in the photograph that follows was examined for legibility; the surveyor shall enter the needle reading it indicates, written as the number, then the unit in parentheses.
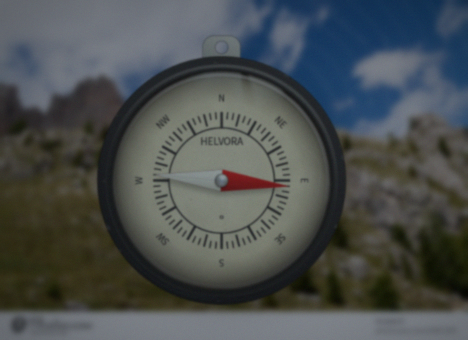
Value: 95 (°)
